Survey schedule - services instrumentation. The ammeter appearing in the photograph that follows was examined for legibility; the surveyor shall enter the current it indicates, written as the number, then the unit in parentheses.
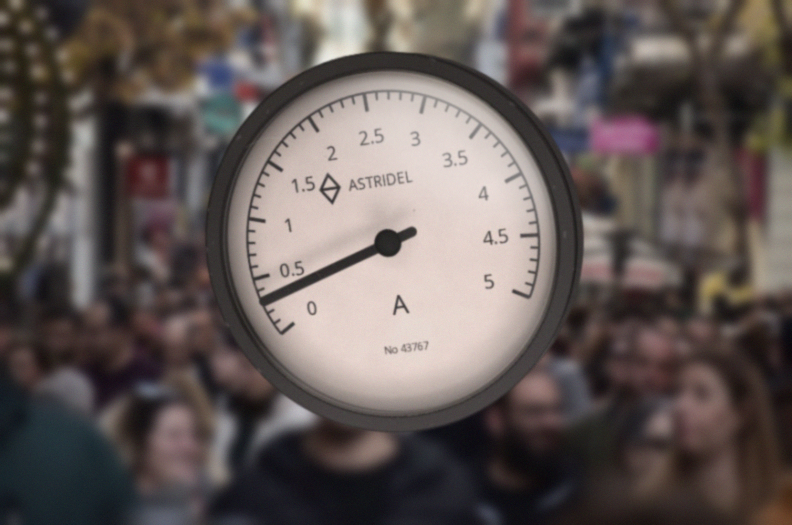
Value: 0.3 (A)
